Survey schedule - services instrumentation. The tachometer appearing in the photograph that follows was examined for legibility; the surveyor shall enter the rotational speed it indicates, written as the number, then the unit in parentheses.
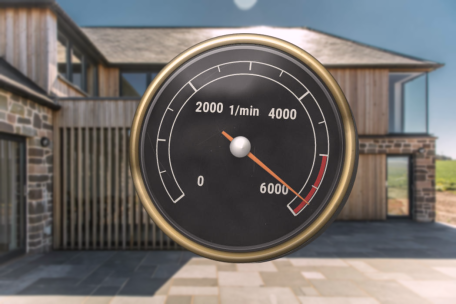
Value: 5750 (rpm)
